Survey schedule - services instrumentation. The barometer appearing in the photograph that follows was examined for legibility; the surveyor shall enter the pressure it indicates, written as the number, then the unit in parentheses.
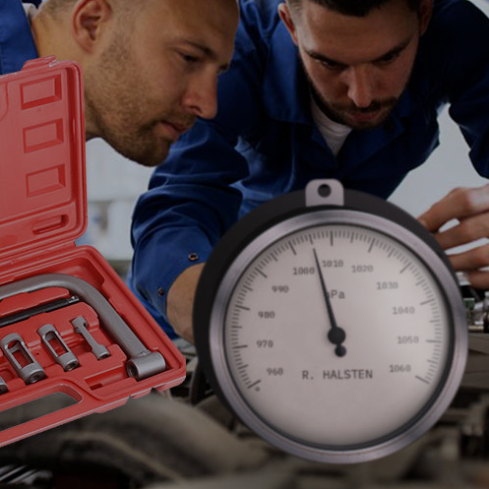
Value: 1005 (hPa)
